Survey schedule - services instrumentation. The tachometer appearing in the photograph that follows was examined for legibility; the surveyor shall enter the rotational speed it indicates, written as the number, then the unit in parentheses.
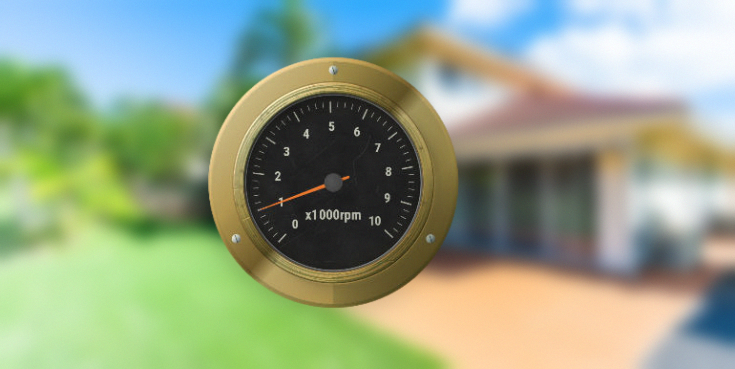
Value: 1000 (rpm)
